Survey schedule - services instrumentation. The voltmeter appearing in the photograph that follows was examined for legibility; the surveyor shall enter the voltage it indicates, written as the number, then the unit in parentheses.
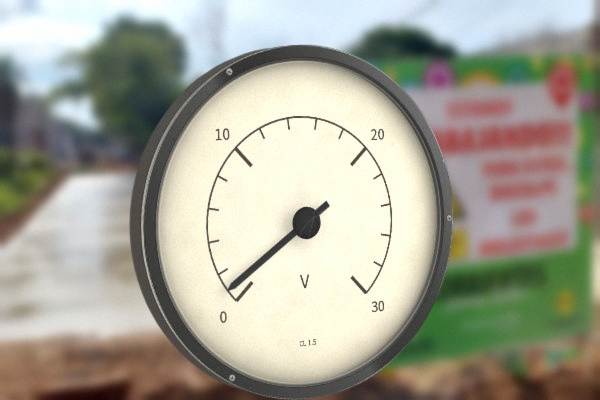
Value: 1 (V)
